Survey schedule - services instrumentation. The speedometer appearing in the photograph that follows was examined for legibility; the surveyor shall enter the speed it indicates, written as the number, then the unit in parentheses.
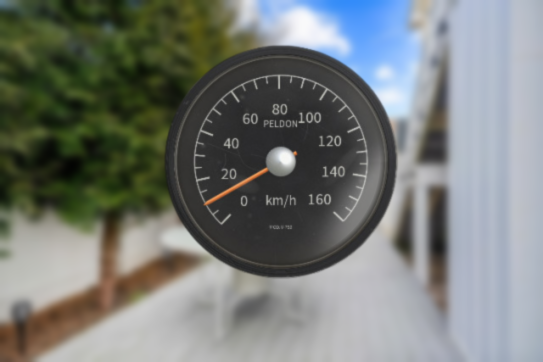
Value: 10 (km/h)
